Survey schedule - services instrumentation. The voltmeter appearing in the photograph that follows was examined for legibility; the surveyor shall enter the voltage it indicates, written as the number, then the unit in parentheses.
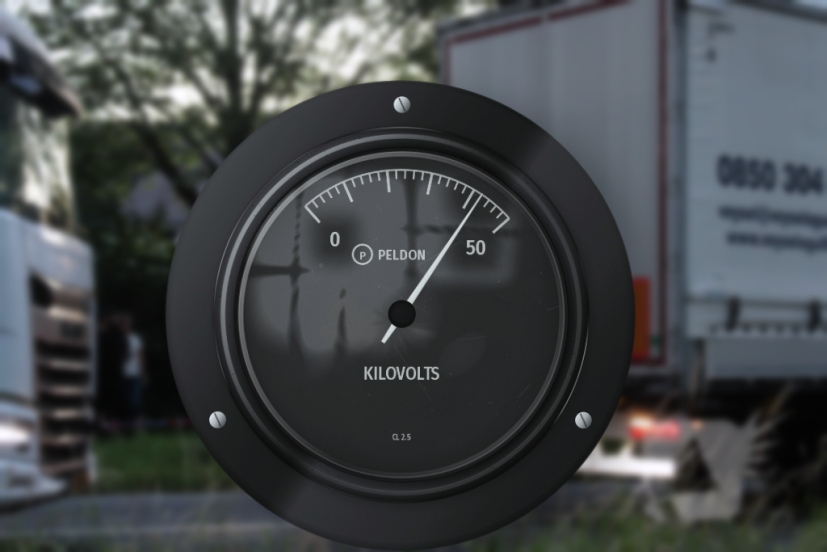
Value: 42 (kV)
